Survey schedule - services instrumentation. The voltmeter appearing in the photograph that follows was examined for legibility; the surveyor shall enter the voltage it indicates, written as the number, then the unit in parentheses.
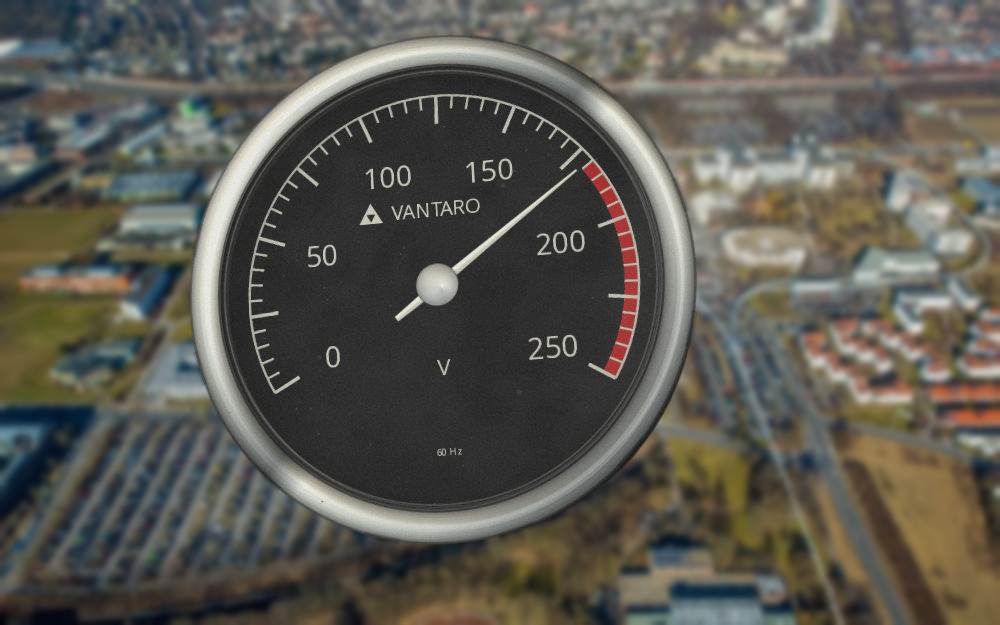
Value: 180 (V)
